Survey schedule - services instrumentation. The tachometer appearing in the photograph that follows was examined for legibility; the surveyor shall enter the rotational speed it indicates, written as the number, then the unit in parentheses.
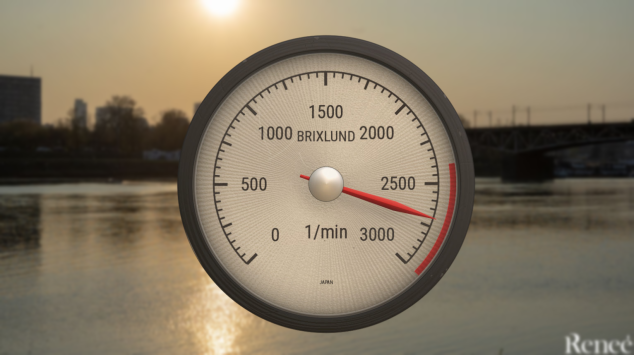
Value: 2700 (rpm)
